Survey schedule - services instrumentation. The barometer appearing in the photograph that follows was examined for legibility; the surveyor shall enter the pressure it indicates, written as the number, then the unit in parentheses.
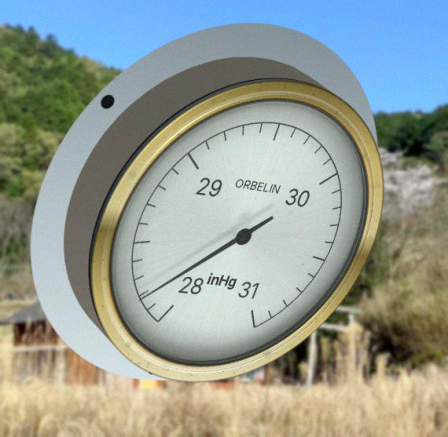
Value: 28.2 (inHg)
